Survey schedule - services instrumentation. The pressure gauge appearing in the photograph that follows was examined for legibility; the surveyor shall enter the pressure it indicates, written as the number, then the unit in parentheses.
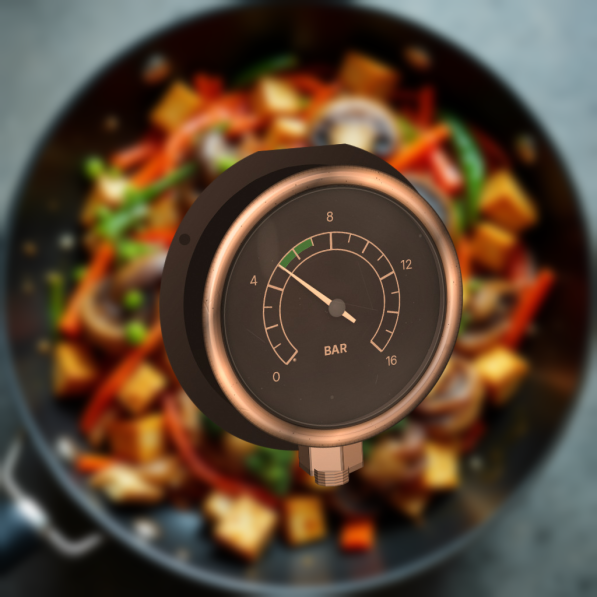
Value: 5 (bar)
